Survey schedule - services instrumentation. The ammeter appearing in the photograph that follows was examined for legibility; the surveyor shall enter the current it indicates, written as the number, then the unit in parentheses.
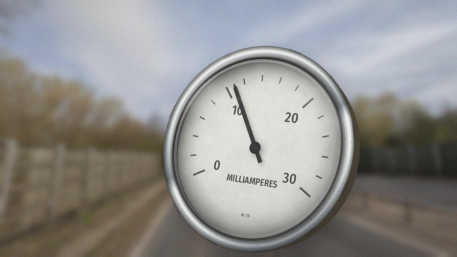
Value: 11 (mA)
